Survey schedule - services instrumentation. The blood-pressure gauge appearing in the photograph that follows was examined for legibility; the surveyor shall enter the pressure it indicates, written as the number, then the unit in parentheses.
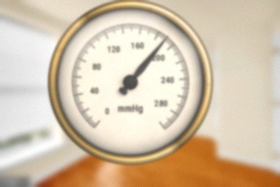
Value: 190 (mmHg)
